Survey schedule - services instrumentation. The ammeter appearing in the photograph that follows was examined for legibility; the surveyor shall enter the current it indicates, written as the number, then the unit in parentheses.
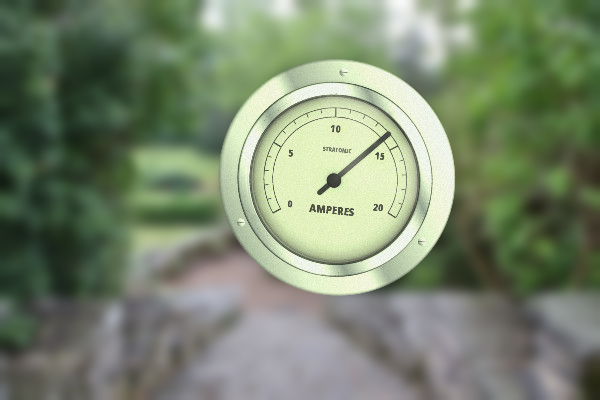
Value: 14 (A)
